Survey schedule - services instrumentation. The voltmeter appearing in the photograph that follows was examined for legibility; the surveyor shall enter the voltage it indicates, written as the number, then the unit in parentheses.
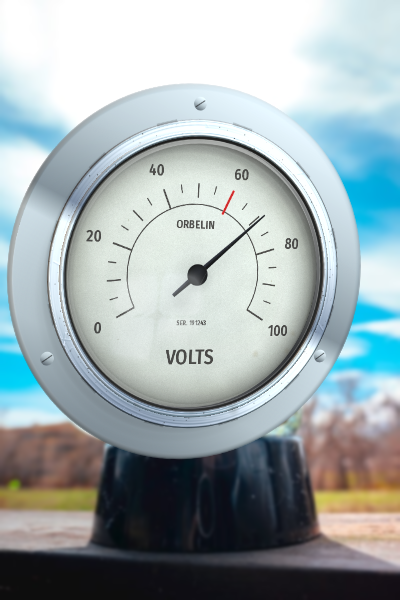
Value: 70 (V)
